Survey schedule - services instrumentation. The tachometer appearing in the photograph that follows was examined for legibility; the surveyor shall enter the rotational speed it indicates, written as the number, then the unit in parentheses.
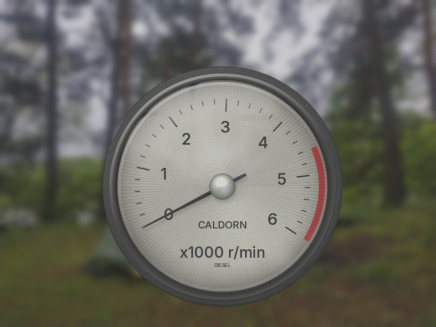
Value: 0 (rpm)
